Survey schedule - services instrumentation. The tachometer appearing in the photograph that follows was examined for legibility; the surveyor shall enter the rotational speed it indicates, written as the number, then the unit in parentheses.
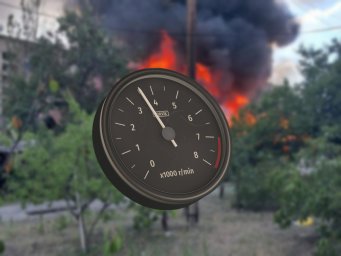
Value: 3500 (rpm)
